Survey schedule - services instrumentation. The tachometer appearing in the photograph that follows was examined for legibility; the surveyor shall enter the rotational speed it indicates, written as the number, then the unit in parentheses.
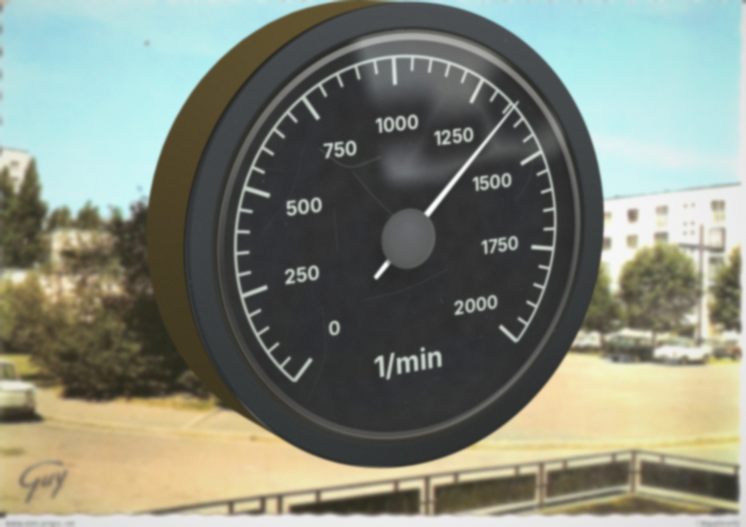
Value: 1350 (rpm)
